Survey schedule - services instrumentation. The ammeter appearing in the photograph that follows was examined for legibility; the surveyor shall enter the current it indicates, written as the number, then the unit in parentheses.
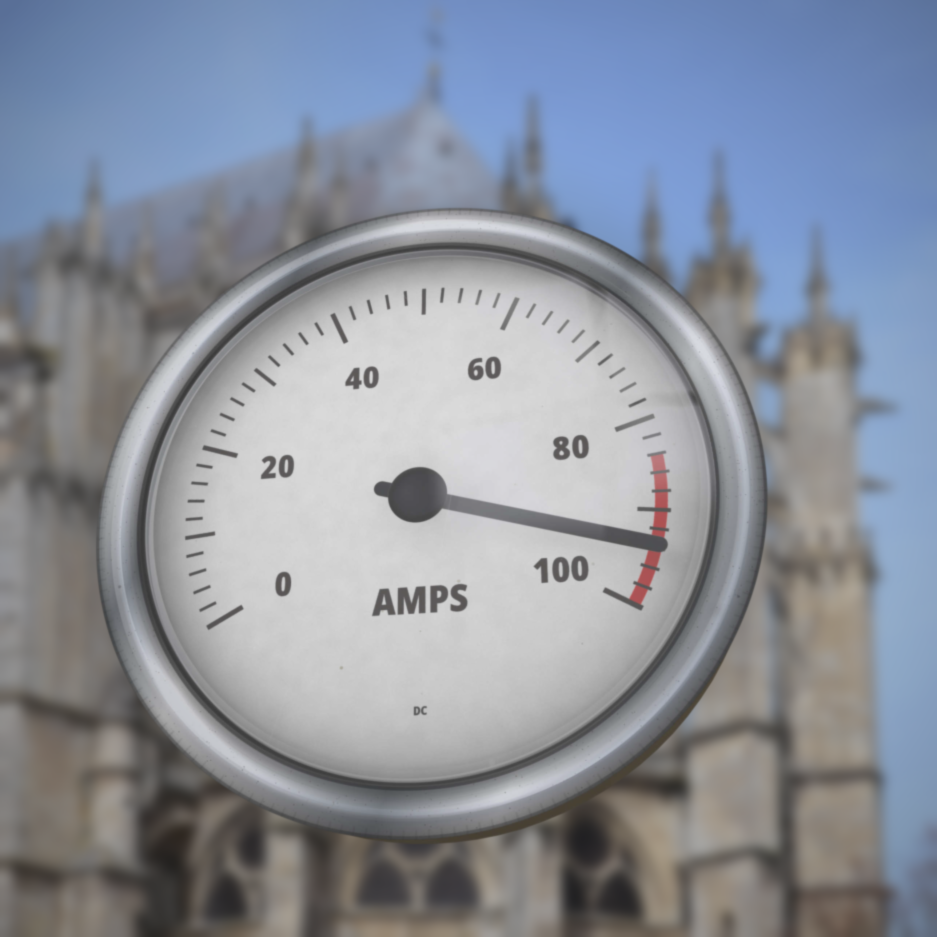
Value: 94 (A)
